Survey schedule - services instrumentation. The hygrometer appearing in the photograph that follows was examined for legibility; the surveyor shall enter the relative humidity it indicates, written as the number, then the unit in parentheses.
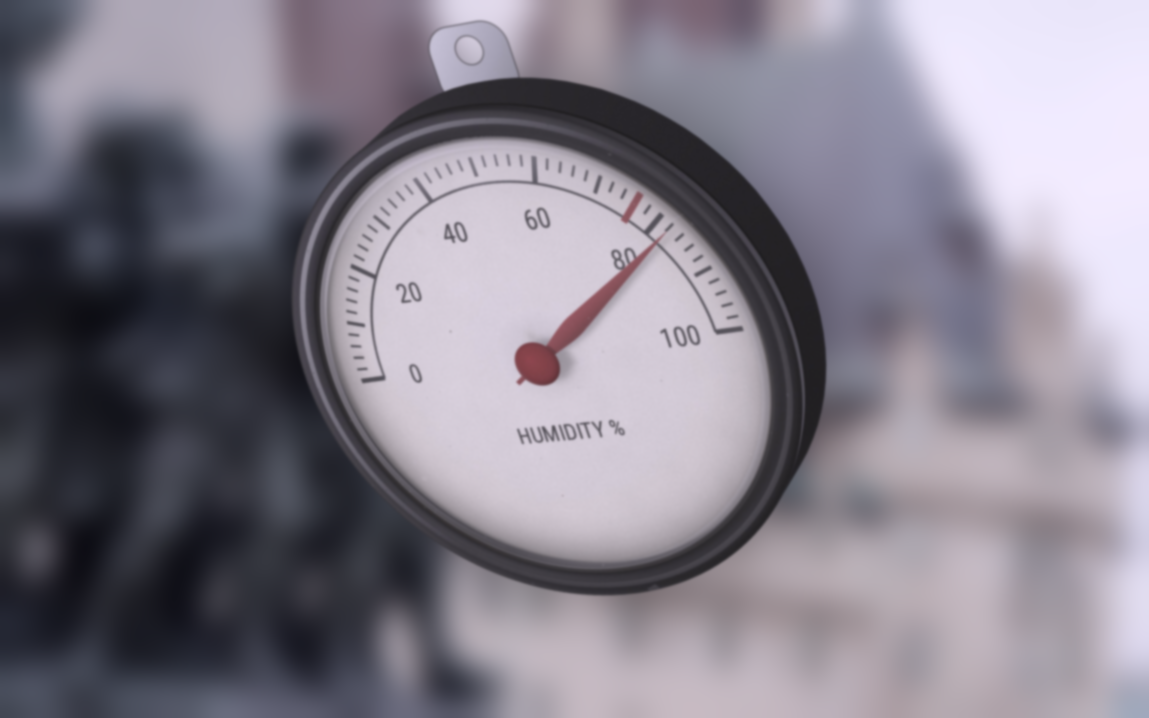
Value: 82 (%)
